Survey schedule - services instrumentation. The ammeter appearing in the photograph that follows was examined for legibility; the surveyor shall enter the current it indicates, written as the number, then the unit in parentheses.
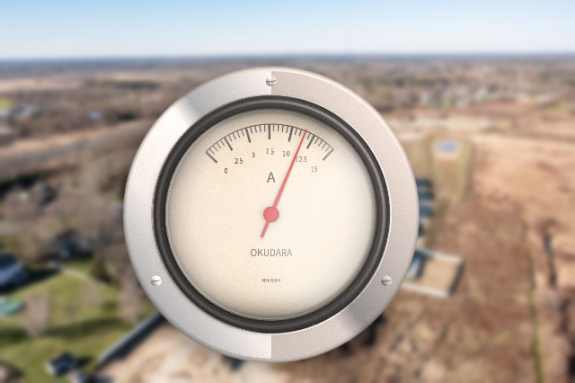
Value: 11.5 (A)
